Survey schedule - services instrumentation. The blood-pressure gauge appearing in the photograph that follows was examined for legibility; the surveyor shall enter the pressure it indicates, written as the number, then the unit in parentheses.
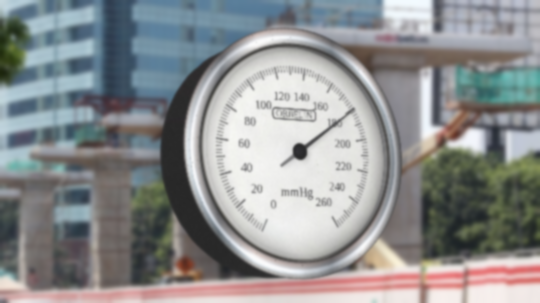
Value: 180 (mmHg)
